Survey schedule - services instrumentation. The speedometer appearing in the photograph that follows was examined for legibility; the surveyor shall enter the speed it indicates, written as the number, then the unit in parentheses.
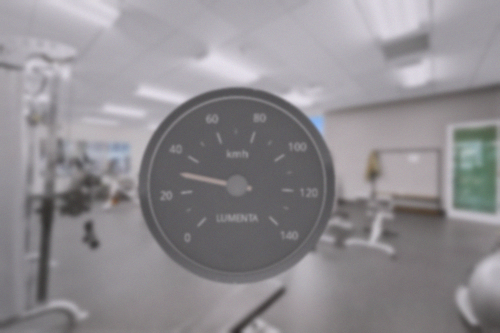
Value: 30 (km/h)
